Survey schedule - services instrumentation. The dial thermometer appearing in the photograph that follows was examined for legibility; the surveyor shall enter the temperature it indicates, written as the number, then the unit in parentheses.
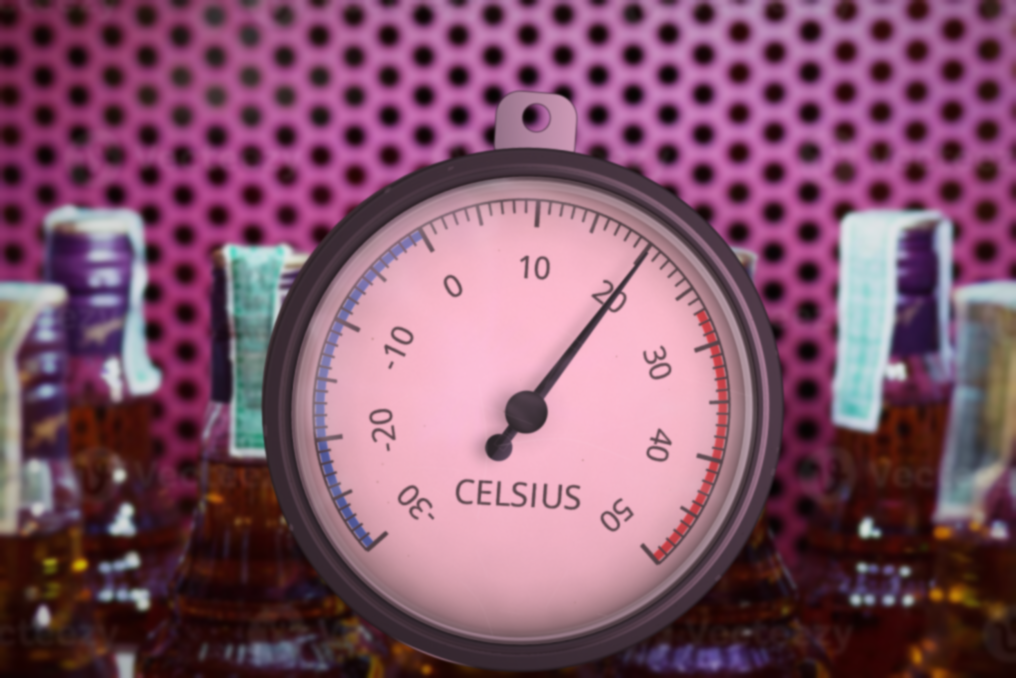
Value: 20 (°C)
